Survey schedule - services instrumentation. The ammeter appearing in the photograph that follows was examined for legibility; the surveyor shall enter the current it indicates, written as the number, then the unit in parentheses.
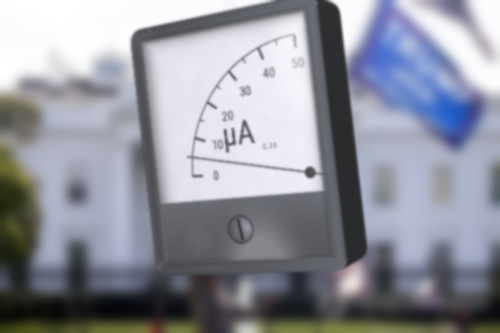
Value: 5 (µA)
